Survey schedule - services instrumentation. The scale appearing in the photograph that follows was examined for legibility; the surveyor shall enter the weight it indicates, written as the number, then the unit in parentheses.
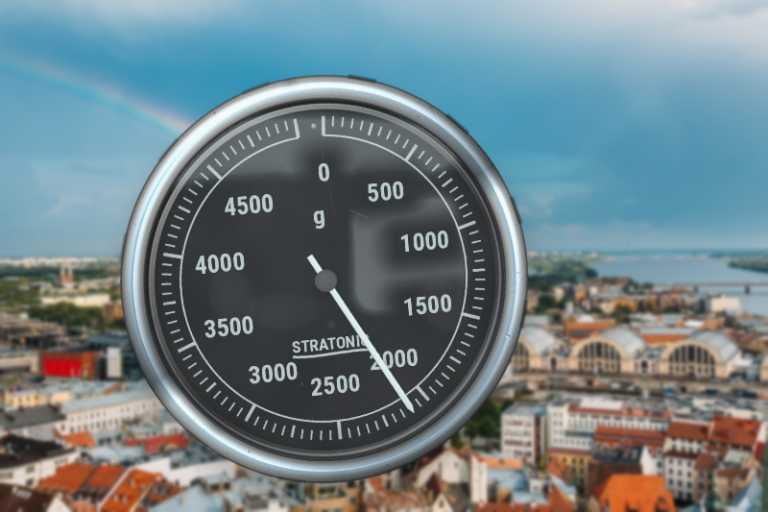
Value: 2100 (g)
